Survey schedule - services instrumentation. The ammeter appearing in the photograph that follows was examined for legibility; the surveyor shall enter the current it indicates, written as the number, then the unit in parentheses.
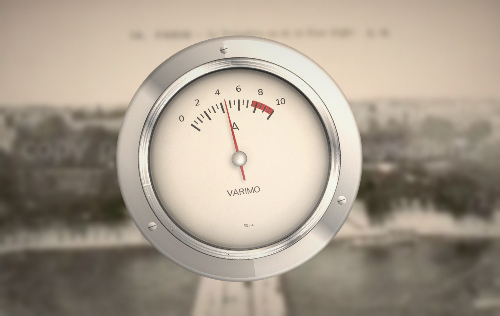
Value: 4.5 (A)
